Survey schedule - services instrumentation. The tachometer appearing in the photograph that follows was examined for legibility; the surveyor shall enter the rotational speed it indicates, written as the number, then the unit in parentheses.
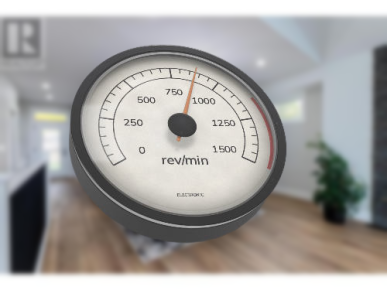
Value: 875 (rpm)
